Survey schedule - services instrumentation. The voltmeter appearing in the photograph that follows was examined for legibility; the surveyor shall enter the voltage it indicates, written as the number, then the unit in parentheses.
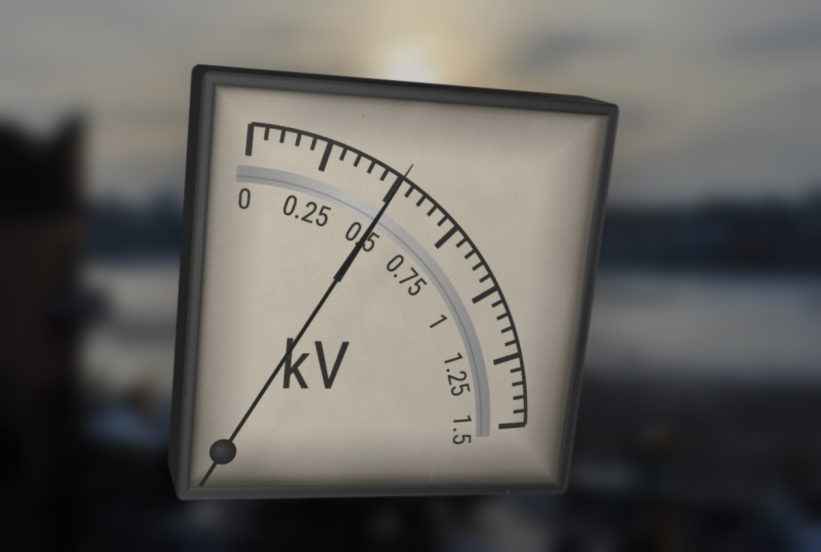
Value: 0.5 (kV)
